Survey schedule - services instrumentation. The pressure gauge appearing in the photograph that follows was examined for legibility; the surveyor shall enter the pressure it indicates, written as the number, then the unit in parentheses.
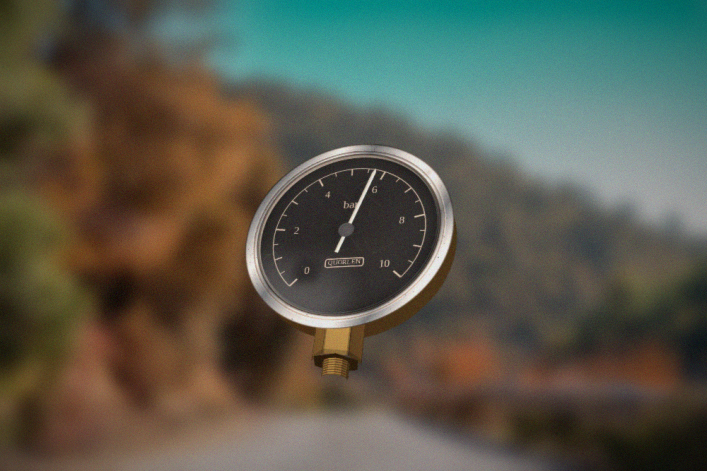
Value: 5.75 (bar)
